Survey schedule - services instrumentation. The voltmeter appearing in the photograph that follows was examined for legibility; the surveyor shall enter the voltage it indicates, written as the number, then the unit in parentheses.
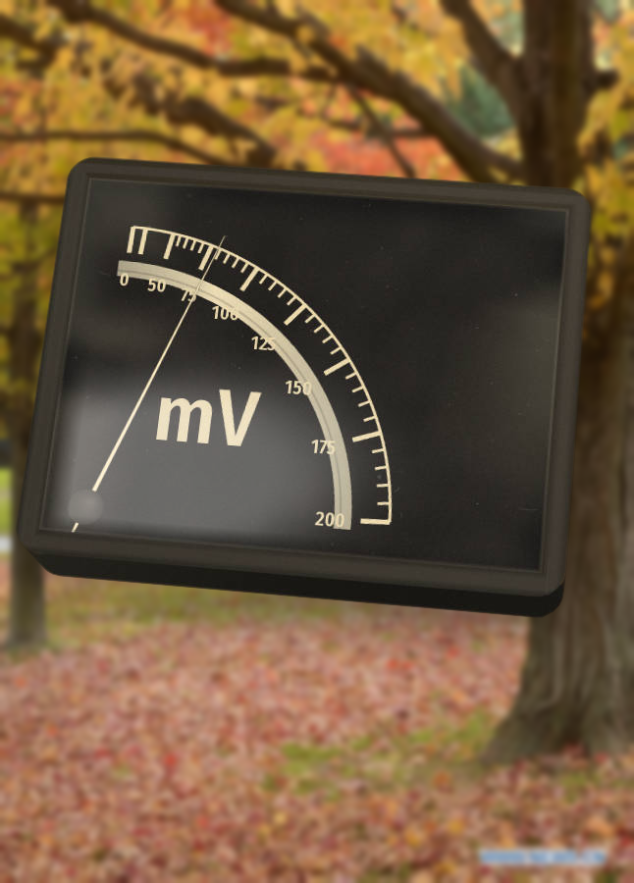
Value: 80 (mV)
